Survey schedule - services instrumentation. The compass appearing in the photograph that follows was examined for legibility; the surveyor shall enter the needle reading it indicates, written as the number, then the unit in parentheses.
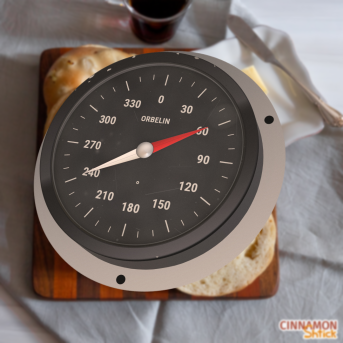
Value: 60 (°)
